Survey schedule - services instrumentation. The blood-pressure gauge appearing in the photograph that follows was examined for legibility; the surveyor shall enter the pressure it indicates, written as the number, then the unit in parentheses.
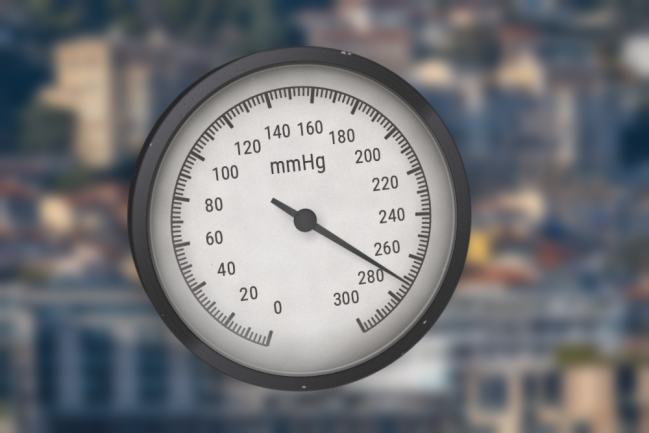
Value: 272 (mmHg)
